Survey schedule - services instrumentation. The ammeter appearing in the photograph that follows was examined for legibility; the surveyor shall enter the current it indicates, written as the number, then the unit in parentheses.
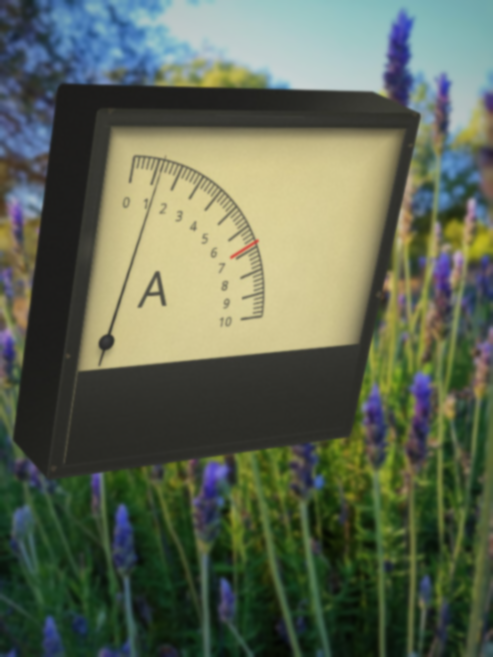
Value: 1 (A)
